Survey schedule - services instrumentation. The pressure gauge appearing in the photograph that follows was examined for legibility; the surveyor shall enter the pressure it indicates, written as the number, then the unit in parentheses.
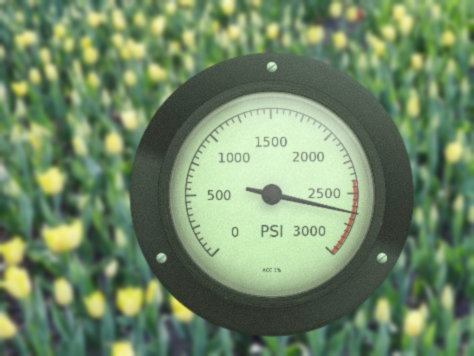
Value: 2650 (psi)
